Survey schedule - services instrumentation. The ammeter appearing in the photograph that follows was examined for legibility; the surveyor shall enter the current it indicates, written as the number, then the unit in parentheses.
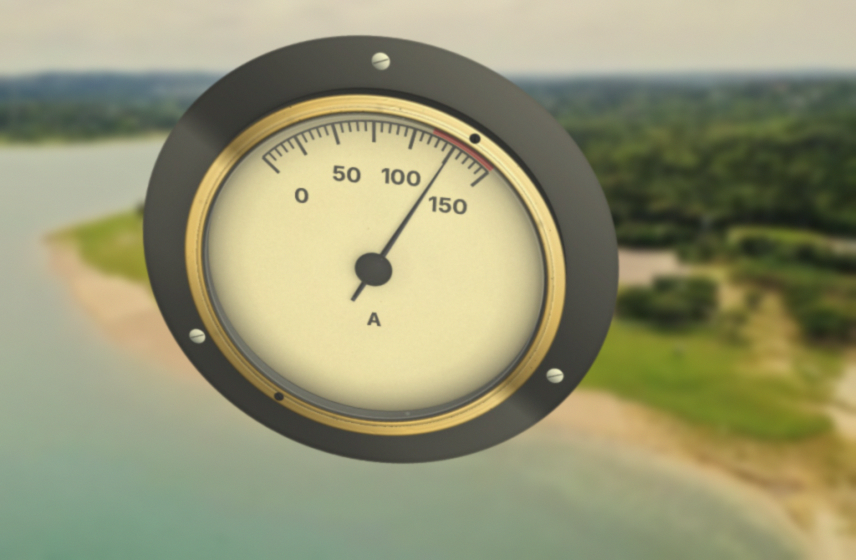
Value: 125 (A)
